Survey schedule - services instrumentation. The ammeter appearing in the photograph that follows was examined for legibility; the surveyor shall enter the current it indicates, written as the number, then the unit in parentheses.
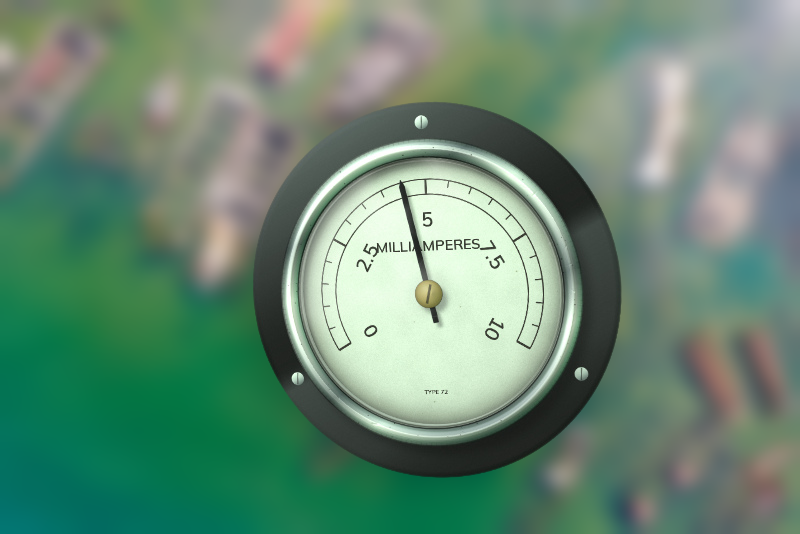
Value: 4.5 (mA)
